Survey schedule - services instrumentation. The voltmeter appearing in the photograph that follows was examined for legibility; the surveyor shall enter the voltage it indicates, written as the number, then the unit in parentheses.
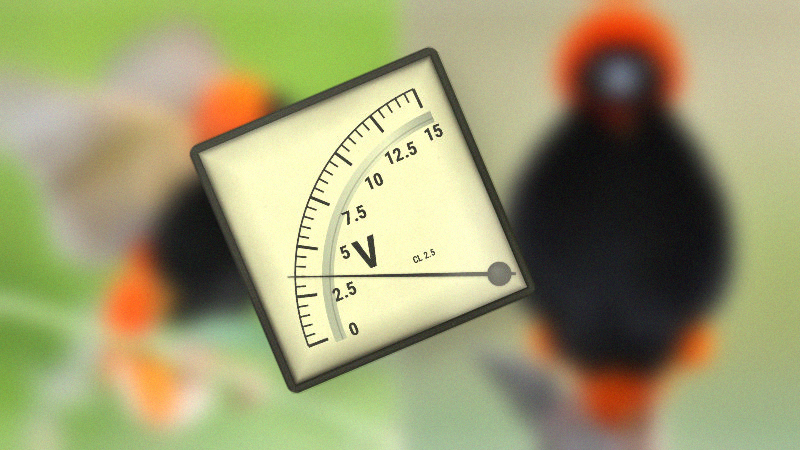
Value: 3.5 (V)
